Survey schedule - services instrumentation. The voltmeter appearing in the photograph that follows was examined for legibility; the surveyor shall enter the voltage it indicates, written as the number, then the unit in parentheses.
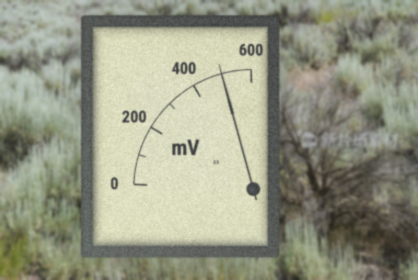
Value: 500 (mV)
